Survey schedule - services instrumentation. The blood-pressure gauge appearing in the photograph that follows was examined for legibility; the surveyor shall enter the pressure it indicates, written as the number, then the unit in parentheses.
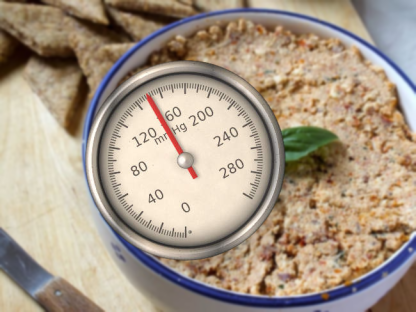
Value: 150 (mmHg)
